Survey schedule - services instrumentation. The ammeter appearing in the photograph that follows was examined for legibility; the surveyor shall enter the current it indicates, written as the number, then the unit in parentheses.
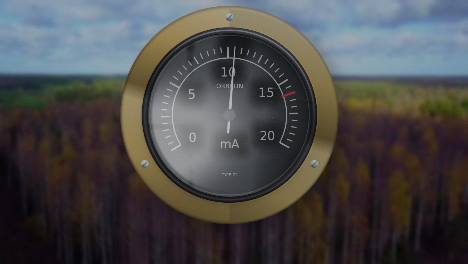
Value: 10.5 (mA)
